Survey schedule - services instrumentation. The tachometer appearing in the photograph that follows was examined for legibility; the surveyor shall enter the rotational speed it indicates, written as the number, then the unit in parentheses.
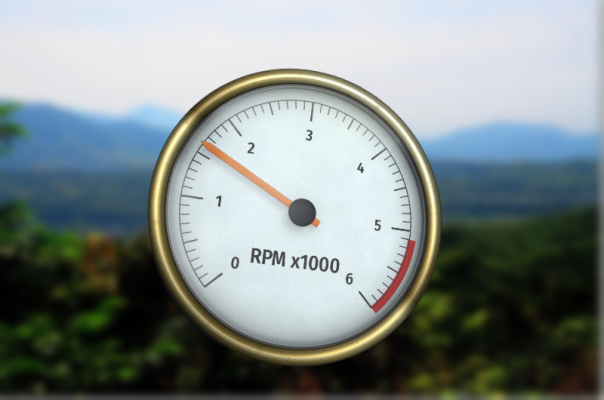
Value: 1600 (rpm)
